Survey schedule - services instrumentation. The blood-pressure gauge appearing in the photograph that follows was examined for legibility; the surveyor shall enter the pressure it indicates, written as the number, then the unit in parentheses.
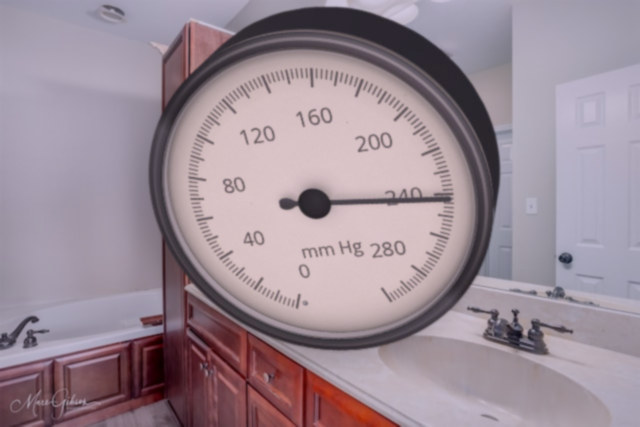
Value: 240 (mmHg)
